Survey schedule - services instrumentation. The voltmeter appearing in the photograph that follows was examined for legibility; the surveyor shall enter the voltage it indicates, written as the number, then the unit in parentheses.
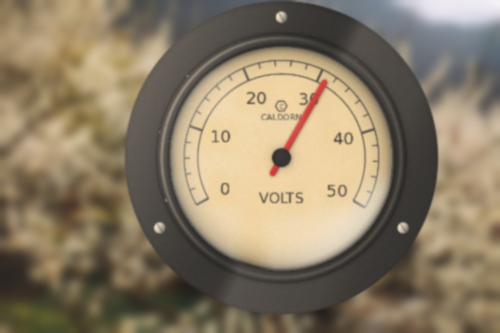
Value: 31 (V)
